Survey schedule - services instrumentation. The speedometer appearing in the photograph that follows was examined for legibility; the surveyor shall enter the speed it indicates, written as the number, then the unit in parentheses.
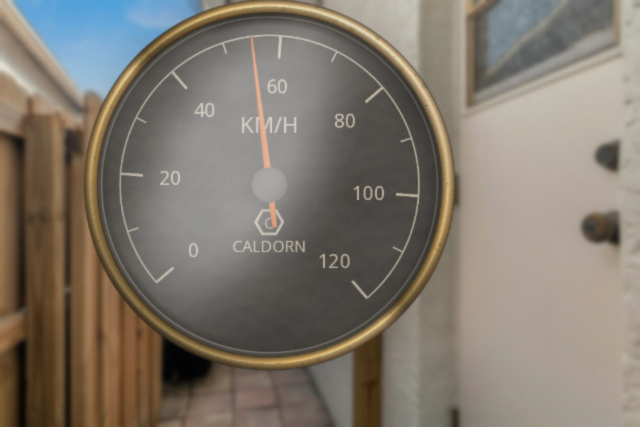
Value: 55 (km/h)
